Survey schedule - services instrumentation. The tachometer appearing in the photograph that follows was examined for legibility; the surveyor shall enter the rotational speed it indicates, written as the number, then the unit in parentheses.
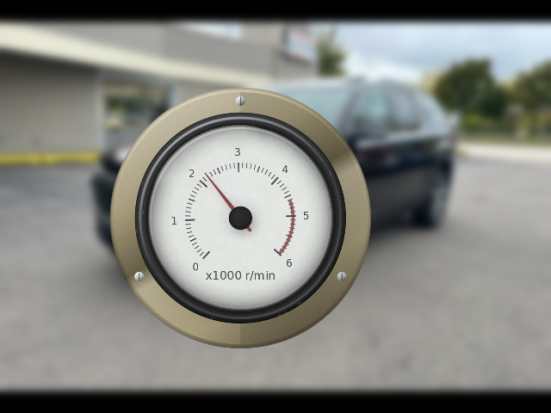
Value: 2200 (rpm)
